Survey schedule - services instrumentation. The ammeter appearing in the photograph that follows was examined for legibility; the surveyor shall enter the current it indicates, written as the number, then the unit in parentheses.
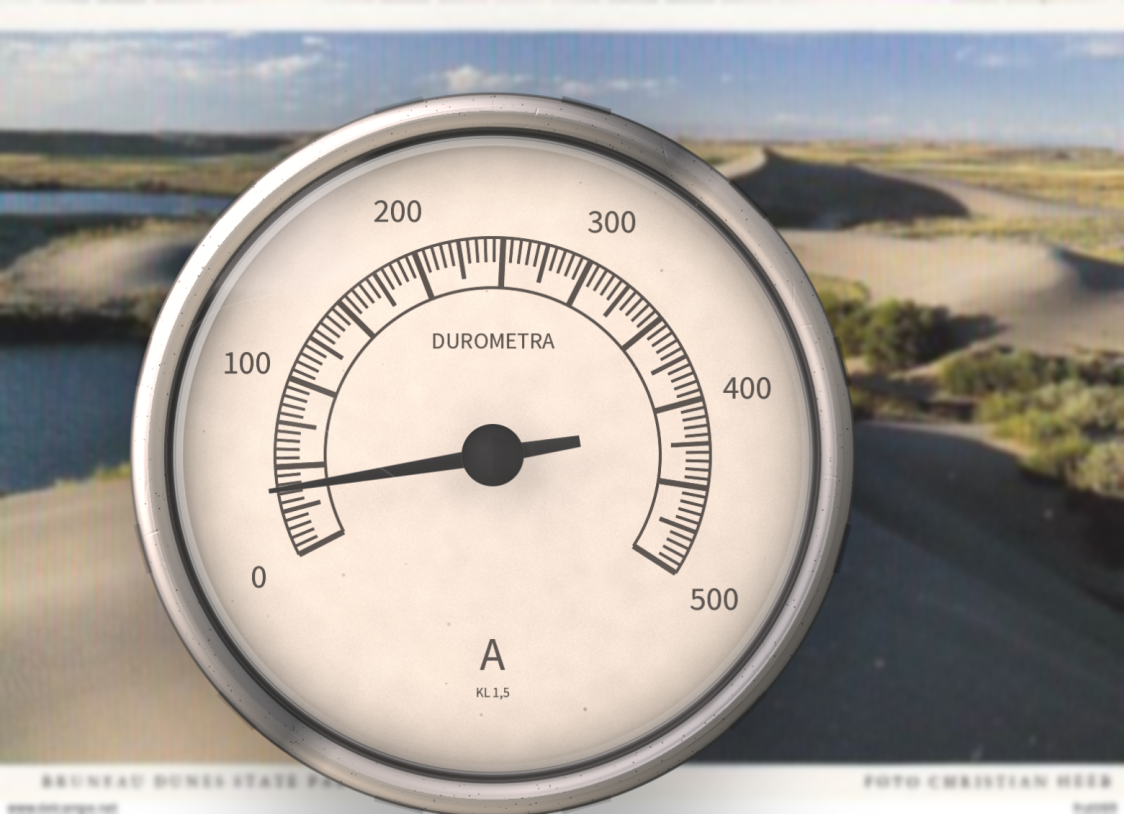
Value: 37.5 (A)
